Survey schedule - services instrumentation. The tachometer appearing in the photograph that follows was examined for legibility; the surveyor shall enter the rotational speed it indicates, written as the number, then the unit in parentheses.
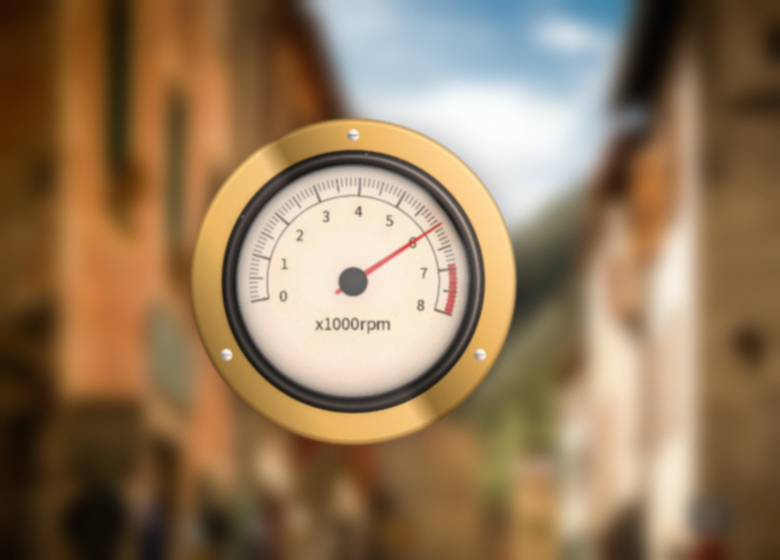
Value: 6000 (rpm)
